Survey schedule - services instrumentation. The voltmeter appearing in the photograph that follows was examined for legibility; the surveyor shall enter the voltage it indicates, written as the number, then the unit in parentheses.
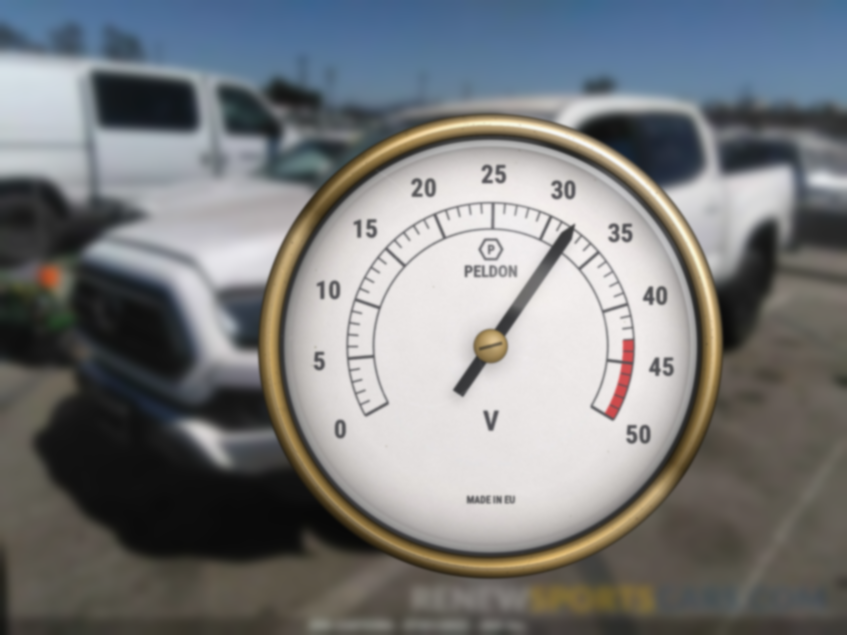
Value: 32 (V)
